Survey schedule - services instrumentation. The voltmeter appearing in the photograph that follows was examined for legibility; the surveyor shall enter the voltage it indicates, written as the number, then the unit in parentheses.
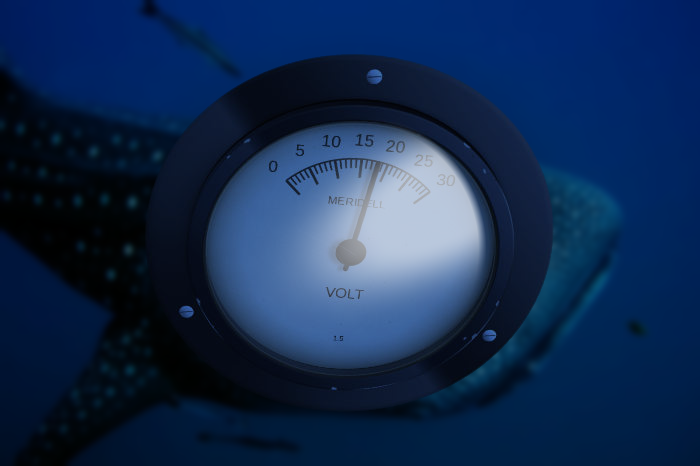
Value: 18 (V)
